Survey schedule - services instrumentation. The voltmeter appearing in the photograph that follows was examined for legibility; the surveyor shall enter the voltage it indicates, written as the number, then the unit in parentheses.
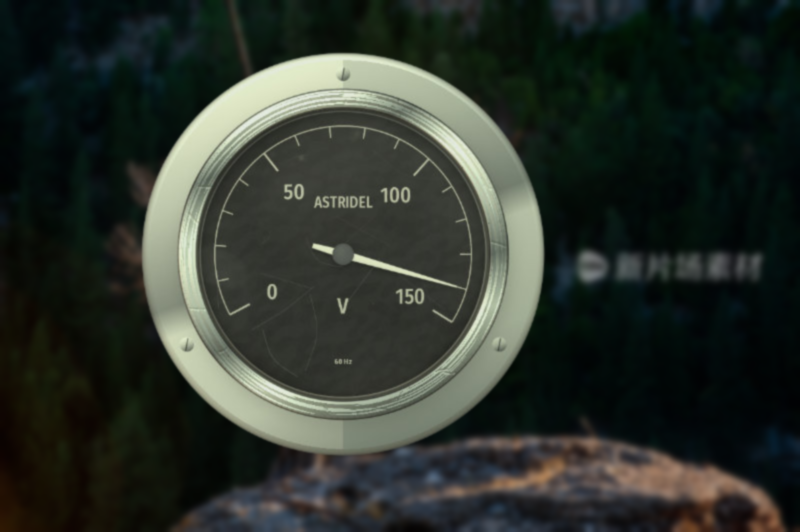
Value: 140 (V)
